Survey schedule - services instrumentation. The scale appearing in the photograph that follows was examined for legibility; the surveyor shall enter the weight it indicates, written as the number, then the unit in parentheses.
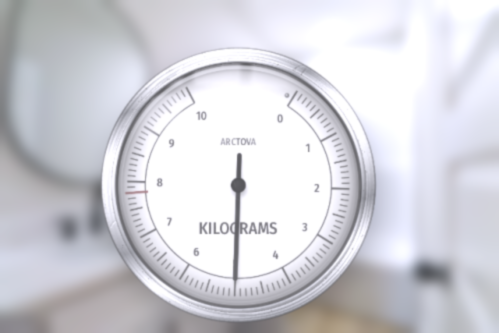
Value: 5 (kg)
